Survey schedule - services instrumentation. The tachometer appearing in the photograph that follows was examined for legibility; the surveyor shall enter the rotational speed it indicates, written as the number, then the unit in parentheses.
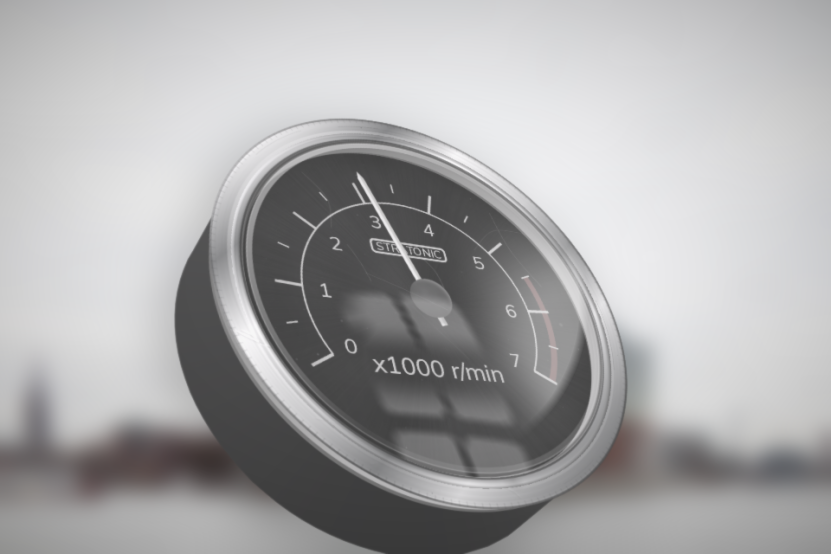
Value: 3000 (rpm)
